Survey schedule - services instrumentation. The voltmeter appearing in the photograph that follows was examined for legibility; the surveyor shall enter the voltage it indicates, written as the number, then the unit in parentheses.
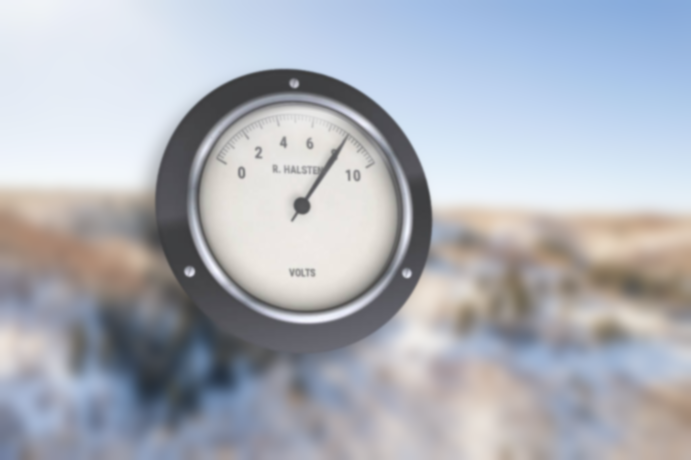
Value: 8 (V)
